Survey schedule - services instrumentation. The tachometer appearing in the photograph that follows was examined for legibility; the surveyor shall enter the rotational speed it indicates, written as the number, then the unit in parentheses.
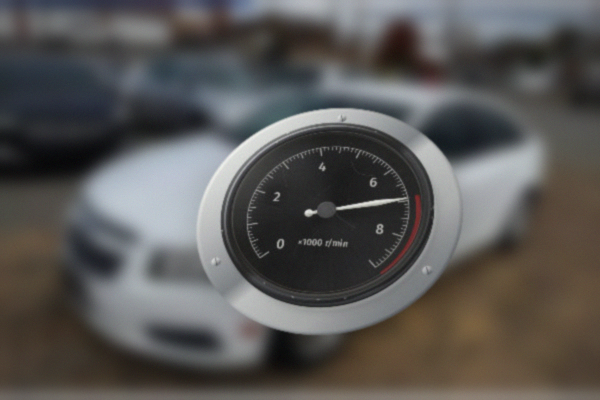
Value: 7000 (rpm)
